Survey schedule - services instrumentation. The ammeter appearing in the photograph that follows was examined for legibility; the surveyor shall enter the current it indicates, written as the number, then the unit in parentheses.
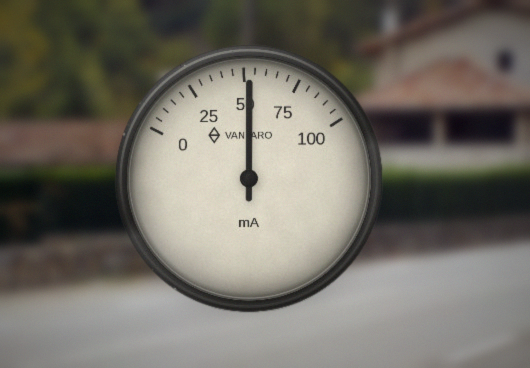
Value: 52.5 (mA)
